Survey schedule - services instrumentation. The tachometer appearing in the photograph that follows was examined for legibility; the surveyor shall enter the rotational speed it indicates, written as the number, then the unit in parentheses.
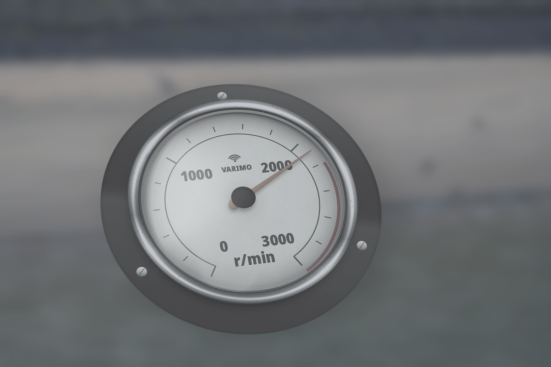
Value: 2100 (rpm)
